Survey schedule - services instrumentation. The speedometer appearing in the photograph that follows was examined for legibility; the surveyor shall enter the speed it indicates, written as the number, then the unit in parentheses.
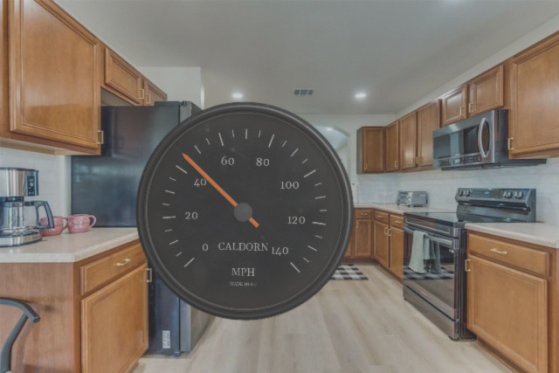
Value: 45 (mph)
